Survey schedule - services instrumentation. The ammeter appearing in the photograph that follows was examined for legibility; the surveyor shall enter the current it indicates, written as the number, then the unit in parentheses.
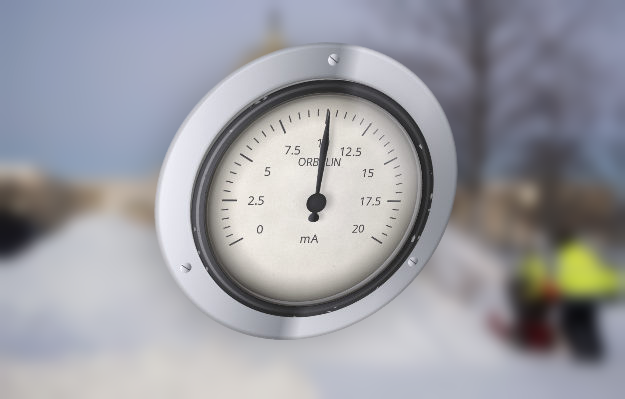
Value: 10 (mA)
